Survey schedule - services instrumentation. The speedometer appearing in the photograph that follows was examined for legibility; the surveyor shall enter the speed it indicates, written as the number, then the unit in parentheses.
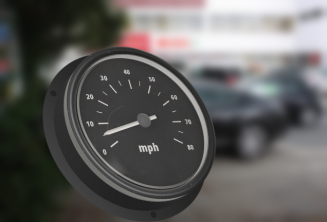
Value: 5 (mph)
